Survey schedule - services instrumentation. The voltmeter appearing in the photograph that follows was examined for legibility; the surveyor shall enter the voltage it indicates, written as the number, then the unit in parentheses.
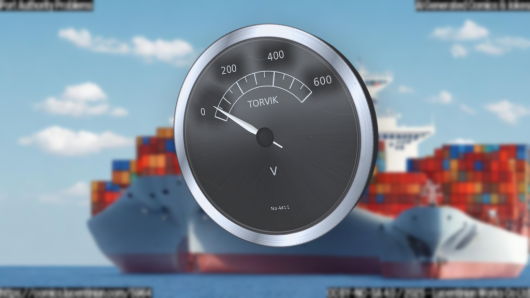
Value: 50 (V)
